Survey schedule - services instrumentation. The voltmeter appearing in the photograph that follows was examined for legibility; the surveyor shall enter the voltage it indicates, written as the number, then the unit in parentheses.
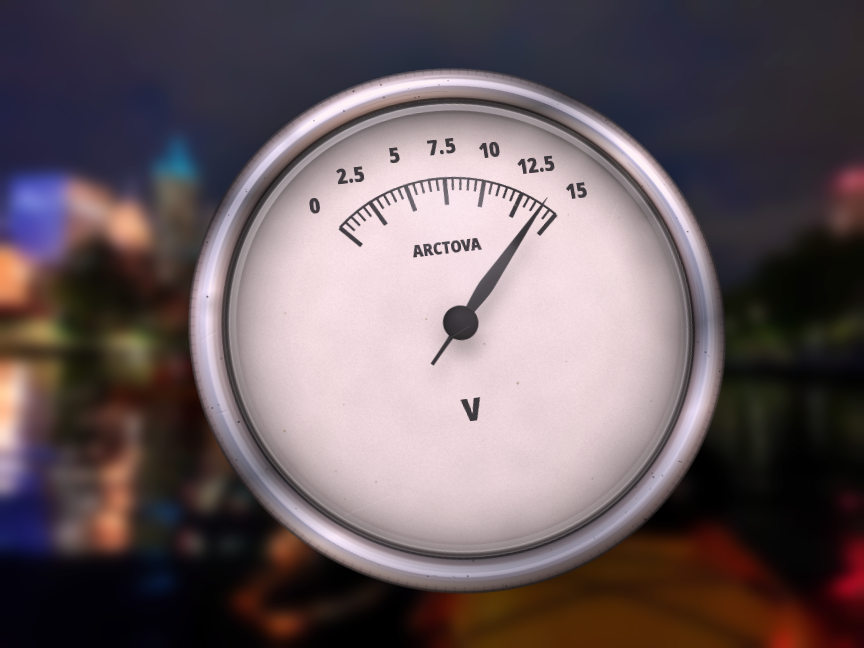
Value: 14 (V)
